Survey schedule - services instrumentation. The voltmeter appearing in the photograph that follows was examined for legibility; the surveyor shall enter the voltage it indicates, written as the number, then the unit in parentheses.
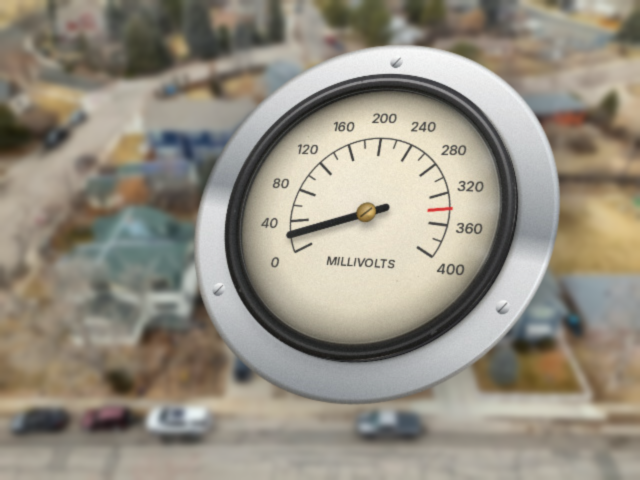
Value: 20 (mV)
